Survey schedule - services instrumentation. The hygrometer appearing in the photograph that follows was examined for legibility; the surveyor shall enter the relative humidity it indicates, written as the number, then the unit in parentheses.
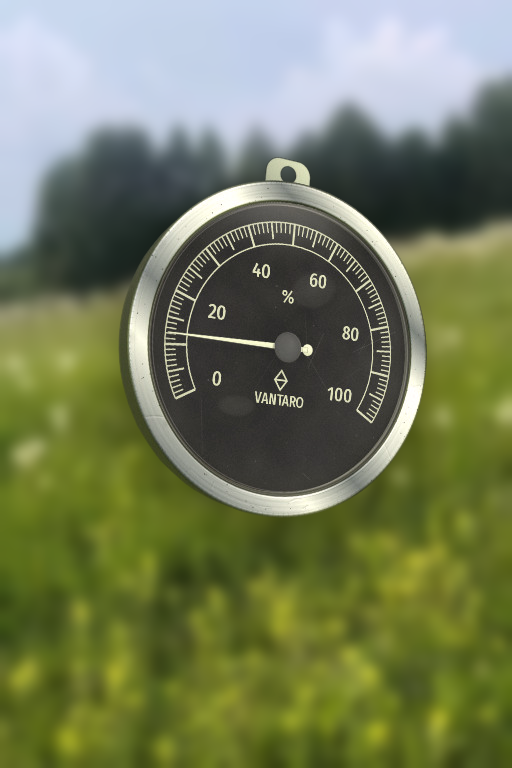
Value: 12 (%)
